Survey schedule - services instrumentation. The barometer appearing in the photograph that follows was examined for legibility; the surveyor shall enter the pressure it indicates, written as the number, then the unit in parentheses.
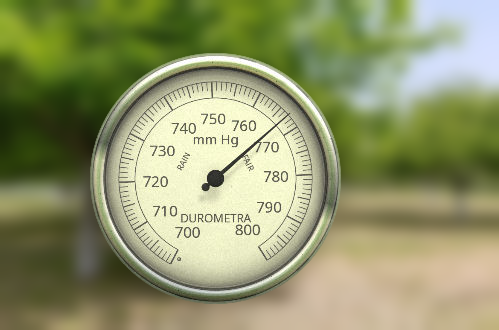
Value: 767 (mmHg)
